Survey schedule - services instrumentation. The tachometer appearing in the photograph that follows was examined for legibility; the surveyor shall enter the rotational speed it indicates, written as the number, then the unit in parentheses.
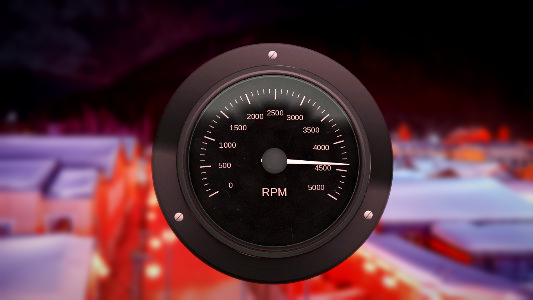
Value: 4400 (rpm)
